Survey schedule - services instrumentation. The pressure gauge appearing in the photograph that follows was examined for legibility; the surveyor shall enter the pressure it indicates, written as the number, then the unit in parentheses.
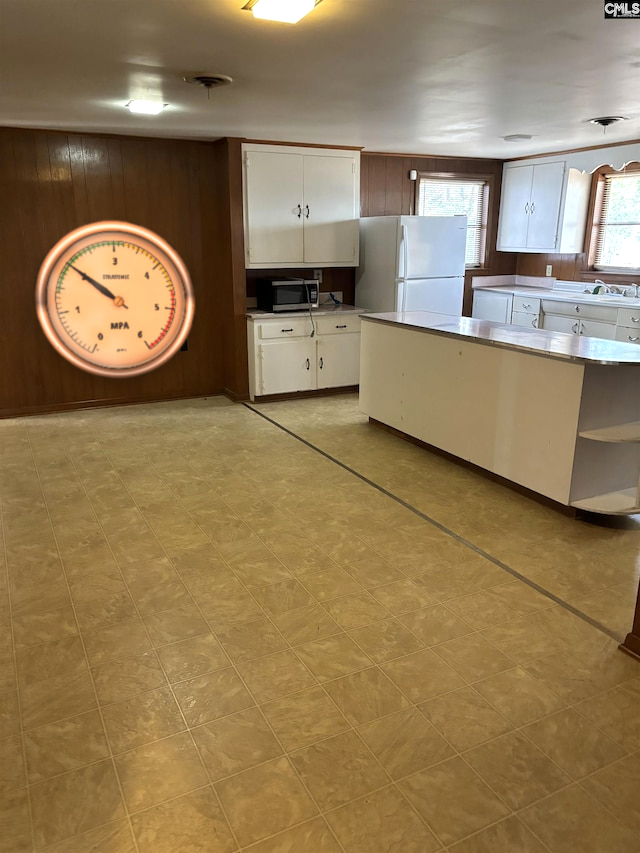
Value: 2 (MPa)
